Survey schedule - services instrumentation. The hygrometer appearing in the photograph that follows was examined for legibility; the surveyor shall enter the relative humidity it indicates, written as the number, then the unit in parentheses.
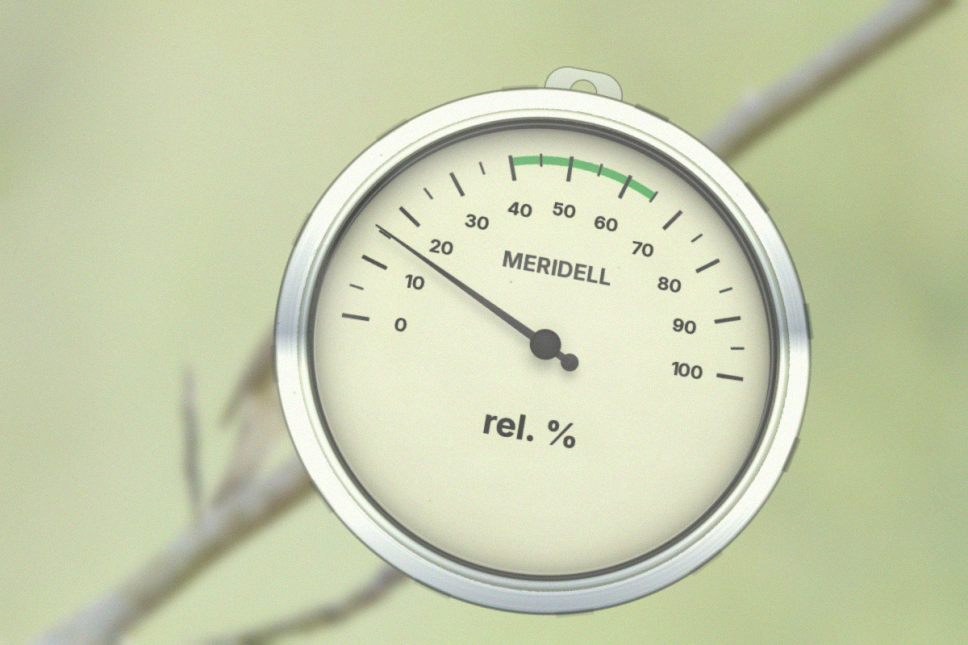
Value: 15 (%)
